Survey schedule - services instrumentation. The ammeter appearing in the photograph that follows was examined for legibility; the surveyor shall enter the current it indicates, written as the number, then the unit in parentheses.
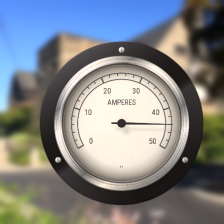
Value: 44 (A)
